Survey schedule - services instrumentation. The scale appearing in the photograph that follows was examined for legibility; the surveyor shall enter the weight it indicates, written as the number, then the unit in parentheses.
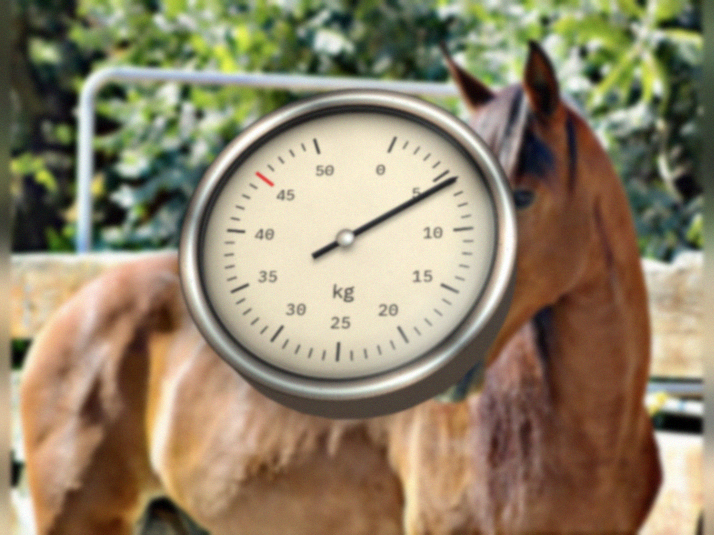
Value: 6 (kg)
